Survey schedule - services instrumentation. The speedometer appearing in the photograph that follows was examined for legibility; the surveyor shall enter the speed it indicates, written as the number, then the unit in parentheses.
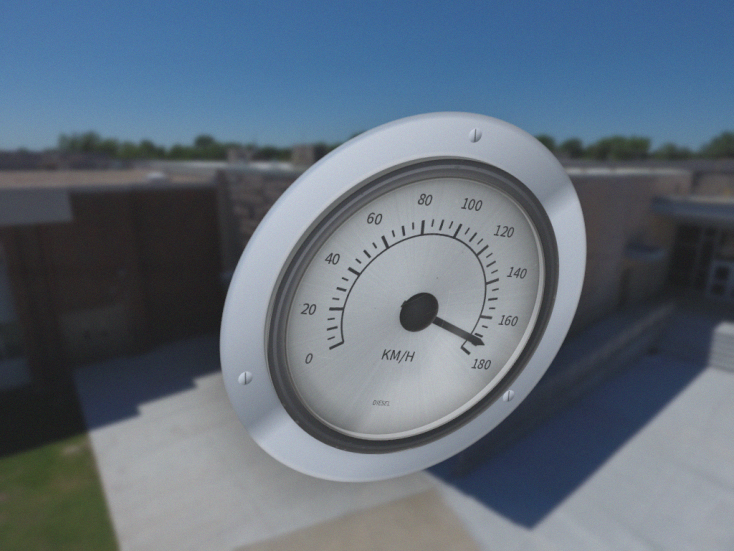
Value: 172.5 (km/h)
